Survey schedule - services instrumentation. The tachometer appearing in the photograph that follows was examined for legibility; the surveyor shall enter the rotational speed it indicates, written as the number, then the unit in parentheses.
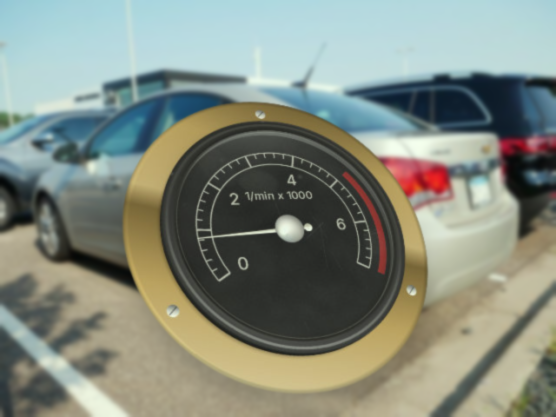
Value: 800 (rpm)
